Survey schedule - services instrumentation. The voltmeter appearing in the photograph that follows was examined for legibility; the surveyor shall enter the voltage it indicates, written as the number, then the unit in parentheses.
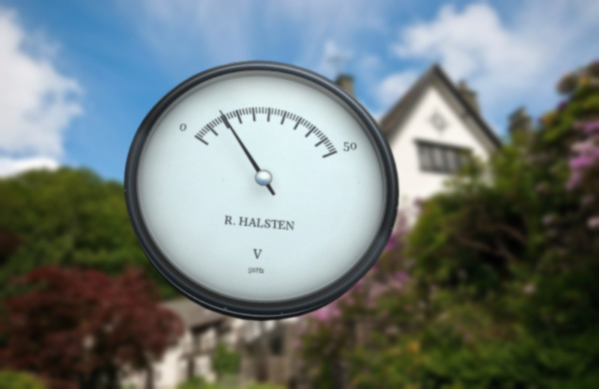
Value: 10 (V)
